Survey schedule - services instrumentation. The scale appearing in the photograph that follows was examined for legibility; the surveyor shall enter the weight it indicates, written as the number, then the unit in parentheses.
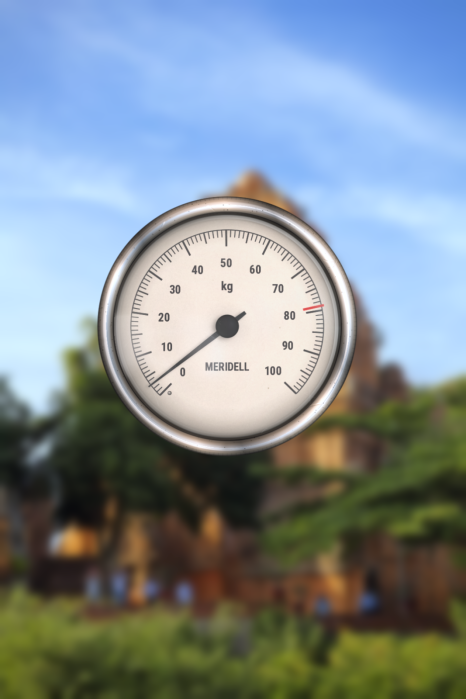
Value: 3 (kg)
